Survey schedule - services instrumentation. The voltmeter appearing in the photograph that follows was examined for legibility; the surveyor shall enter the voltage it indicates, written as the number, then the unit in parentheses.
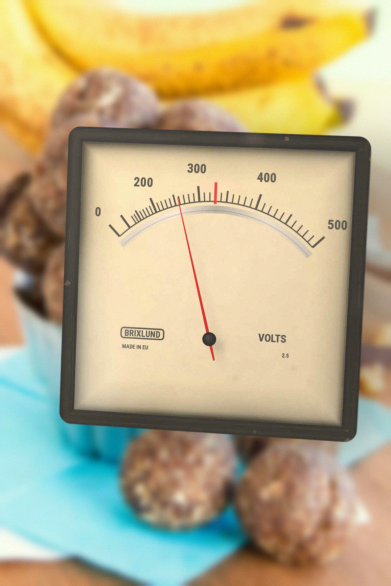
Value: 260 (V)
